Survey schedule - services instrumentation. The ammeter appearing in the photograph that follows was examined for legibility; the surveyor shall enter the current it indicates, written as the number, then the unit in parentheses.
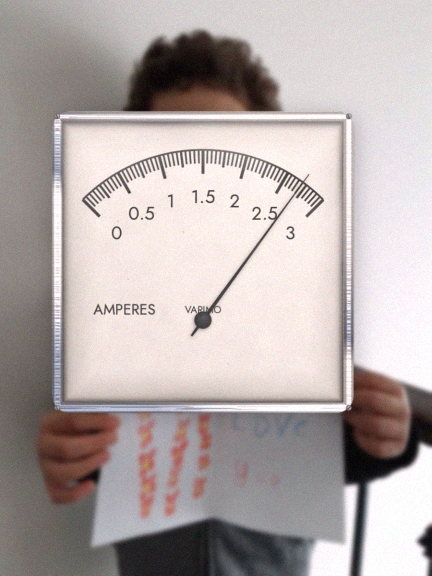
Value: 2.7 (A)
